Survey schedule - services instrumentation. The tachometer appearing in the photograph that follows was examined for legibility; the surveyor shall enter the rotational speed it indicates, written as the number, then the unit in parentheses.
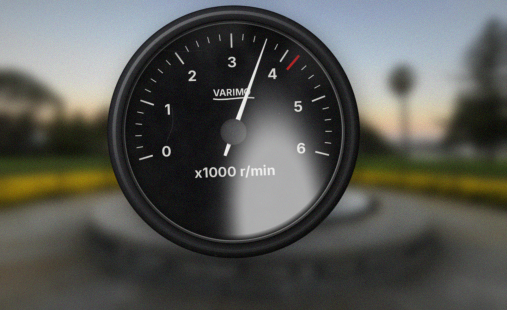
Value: 3600 (rpm)
